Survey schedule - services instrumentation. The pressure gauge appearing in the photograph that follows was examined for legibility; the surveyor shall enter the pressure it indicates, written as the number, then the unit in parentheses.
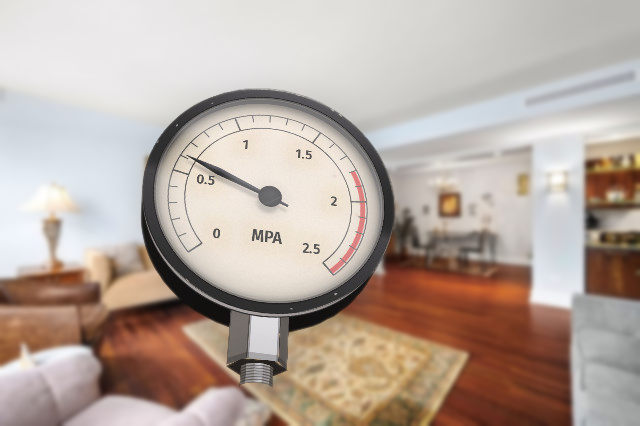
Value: 0.6 (MPa)
